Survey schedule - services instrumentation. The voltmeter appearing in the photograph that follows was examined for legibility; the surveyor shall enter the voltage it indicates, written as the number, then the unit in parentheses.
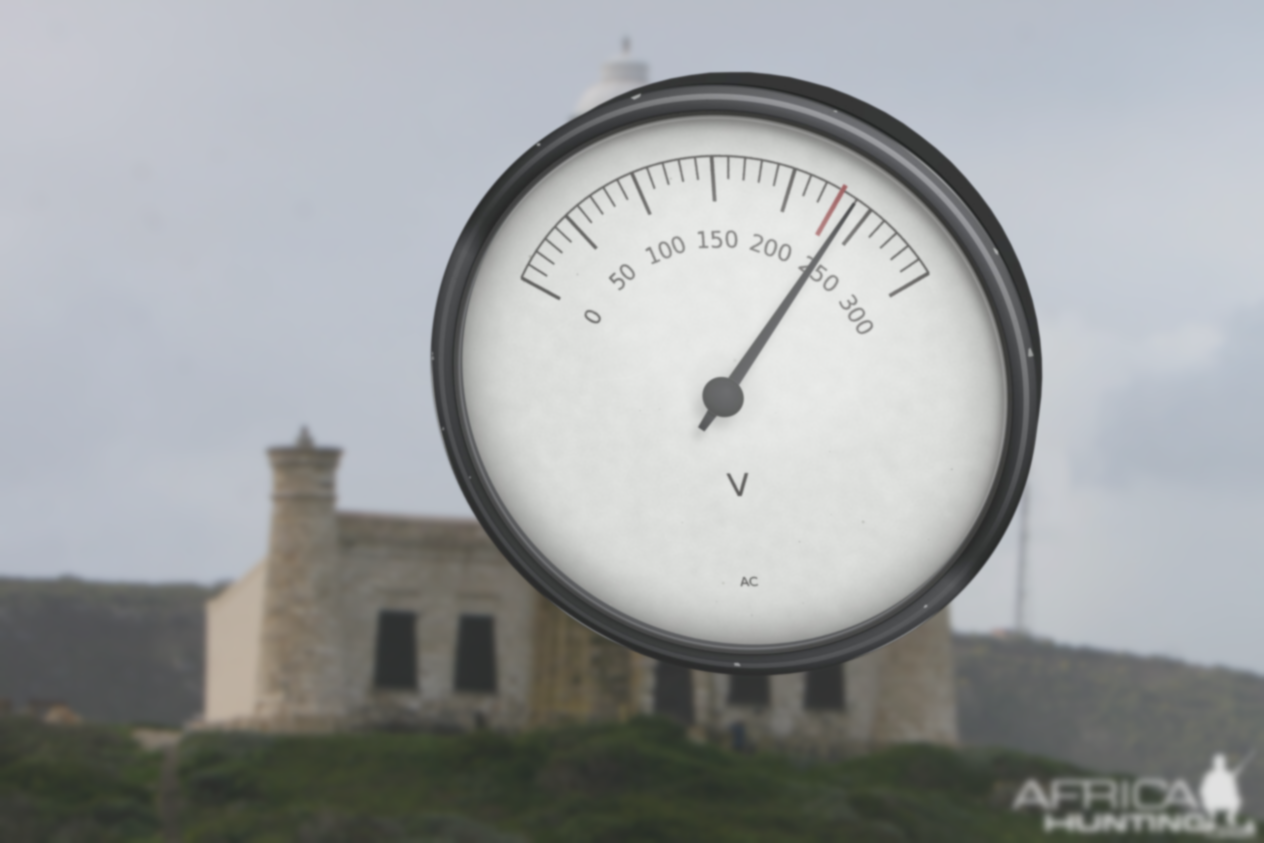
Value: 240 (V)
